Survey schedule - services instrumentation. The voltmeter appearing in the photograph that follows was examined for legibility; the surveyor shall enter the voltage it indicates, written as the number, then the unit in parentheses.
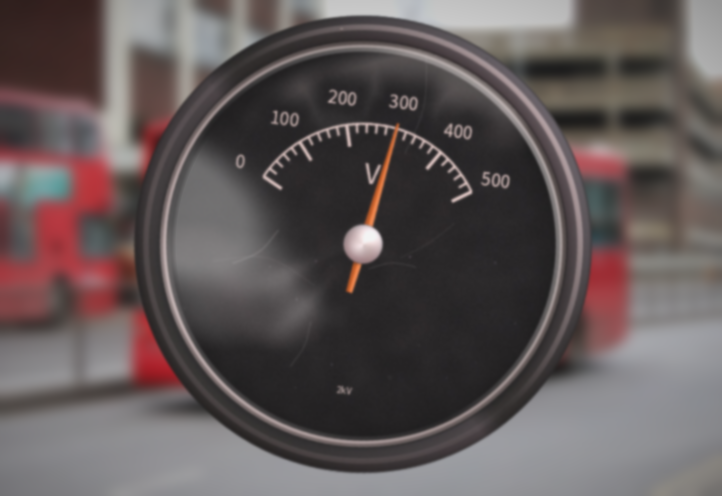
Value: 300 (V)
